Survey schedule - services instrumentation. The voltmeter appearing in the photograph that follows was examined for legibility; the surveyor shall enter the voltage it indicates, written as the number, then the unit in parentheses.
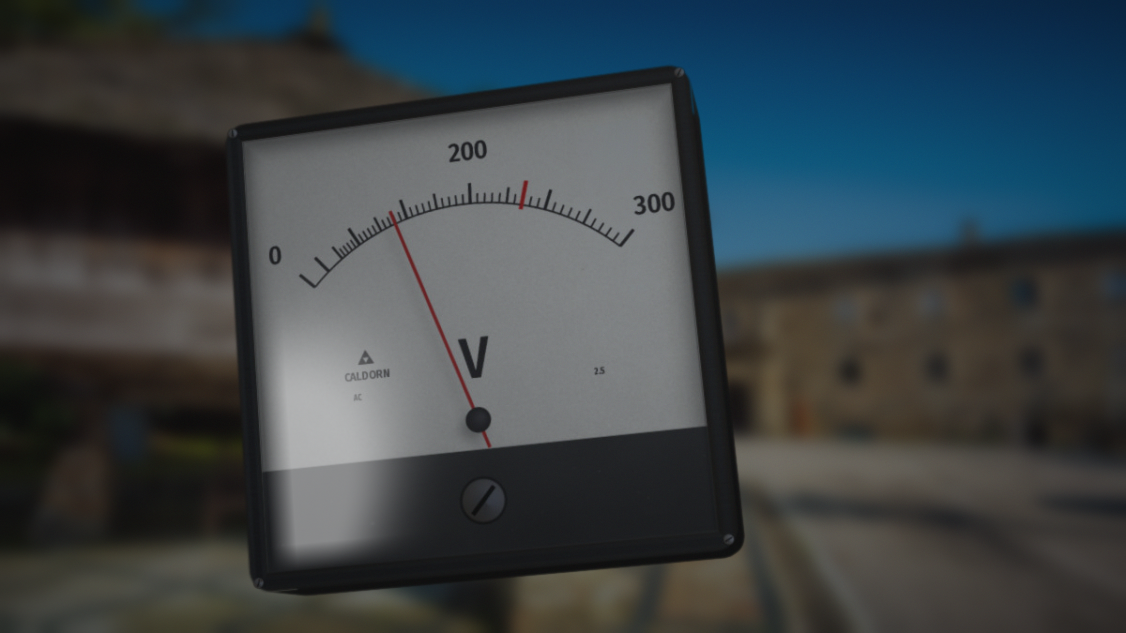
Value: 140 (V)
